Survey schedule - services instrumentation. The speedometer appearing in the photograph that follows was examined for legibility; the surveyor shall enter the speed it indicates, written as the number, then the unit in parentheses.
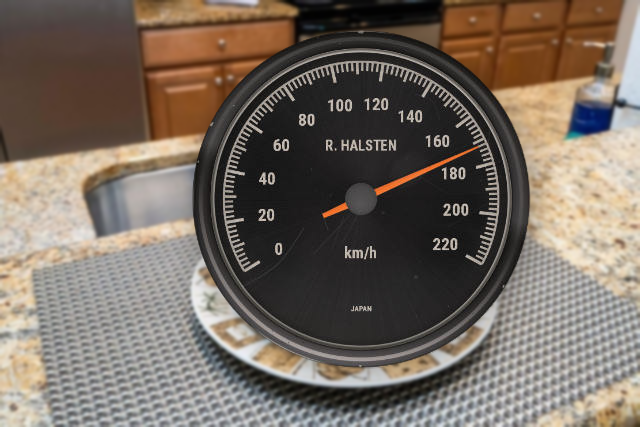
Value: 172 (km/h)
